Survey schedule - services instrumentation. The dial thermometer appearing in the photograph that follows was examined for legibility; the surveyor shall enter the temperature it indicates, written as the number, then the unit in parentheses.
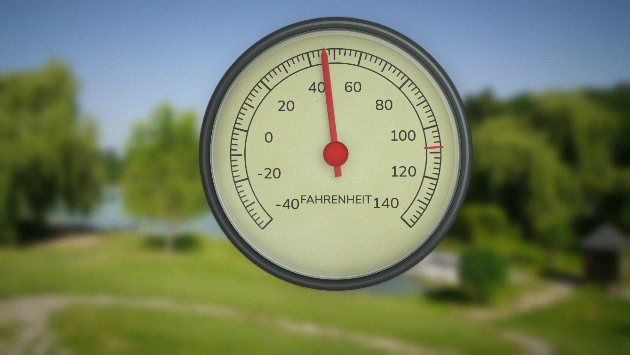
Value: 46 (°F)
